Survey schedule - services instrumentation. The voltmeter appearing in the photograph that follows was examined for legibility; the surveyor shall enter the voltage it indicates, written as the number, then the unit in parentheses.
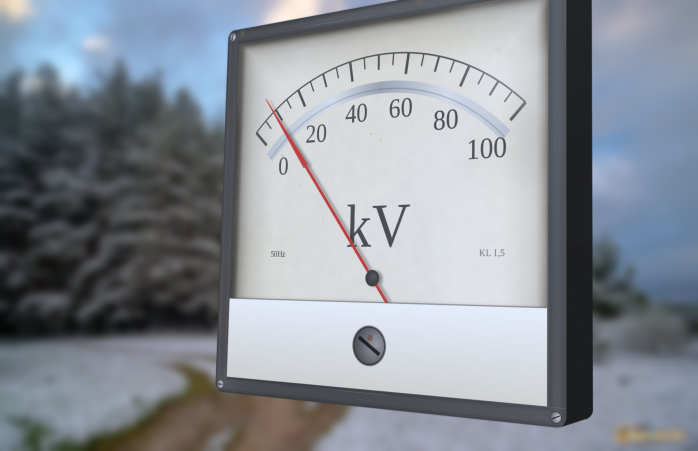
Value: 10 (kV)
